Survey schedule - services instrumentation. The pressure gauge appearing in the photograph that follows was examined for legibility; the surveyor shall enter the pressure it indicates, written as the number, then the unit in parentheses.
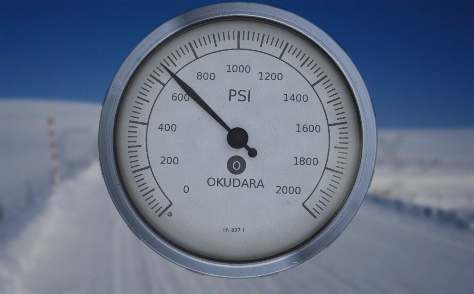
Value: 660 (psi)
